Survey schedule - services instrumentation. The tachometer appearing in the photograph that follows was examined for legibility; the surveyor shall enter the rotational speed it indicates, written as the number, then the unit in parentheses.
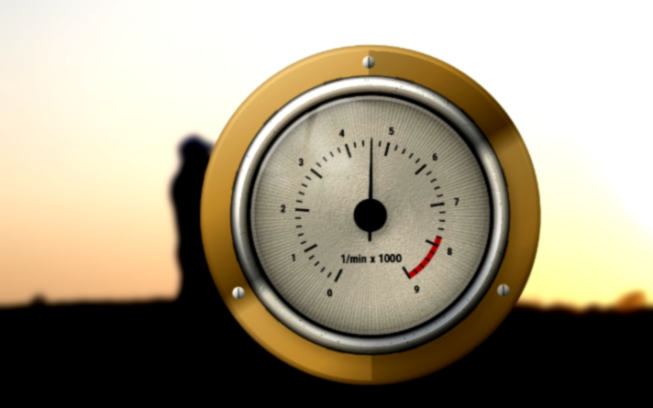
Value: 4600 (rpm)
